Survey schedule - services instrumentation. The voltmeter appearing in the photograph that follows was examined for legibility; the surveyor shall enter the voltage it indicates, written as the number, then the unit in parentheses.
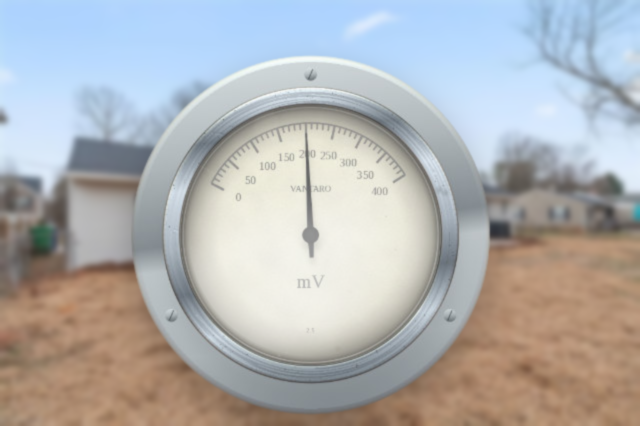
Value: 200 (mV)
